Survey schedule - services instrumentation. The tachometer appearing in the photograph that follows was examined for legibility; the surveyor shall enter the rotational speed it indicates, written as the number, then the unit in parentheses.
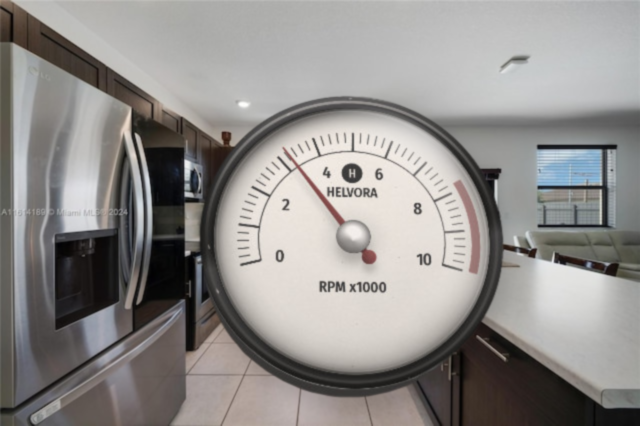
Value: 3200 (rpm)
